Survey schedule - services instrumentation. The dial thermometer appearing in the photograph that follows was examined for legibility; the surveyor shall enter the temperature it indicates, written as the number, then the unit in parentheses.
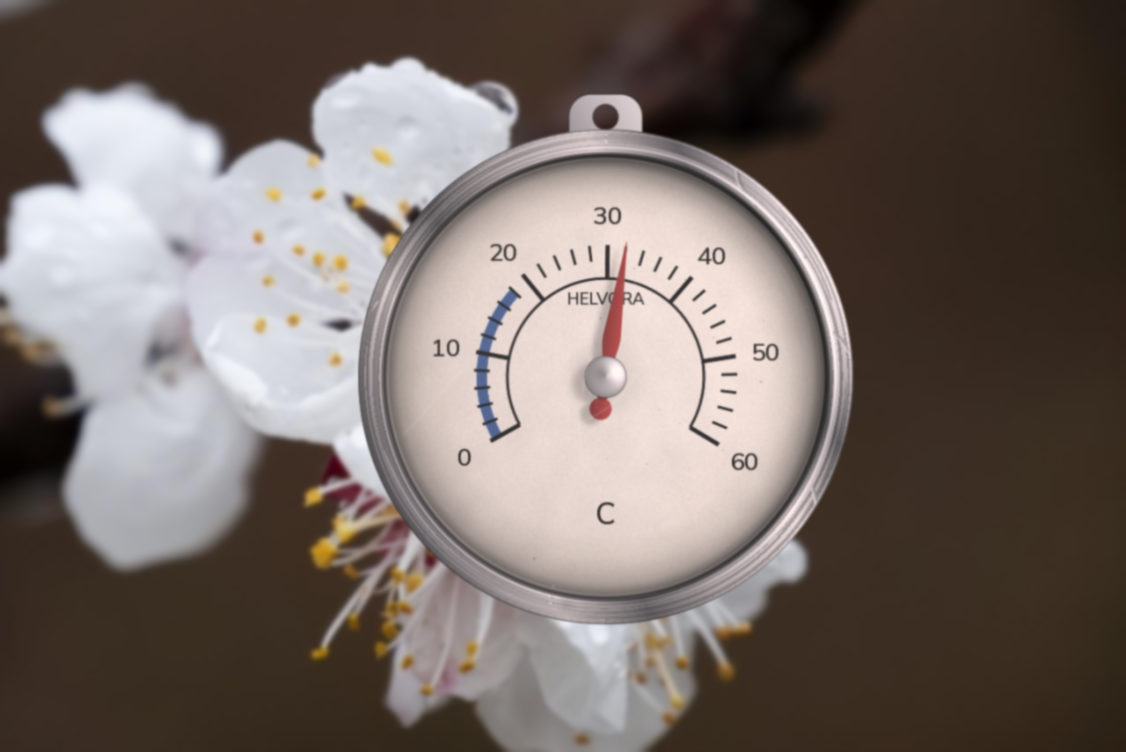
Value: 32 (°C)
